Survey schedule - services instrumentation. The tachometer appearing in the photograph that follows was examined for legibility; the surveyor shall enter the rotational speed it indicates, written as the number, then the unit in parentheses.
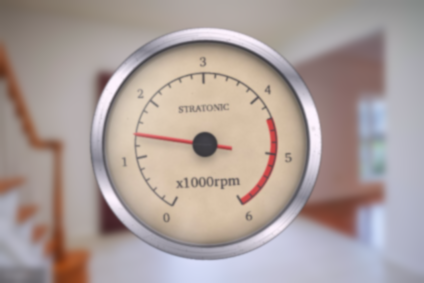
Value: 1400 (rpm)
